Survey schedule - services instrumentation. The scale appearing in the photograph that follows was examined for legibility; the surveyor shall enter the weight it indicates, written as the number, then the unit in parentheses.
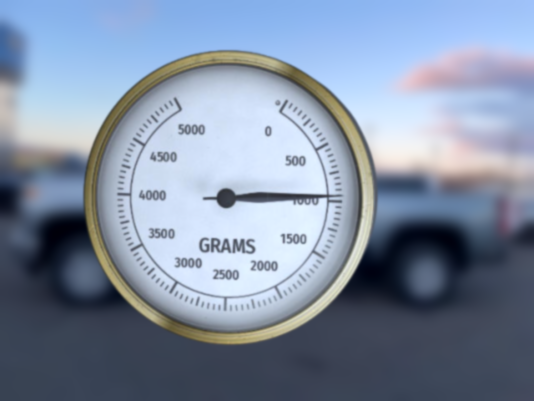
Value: 950 (g)
